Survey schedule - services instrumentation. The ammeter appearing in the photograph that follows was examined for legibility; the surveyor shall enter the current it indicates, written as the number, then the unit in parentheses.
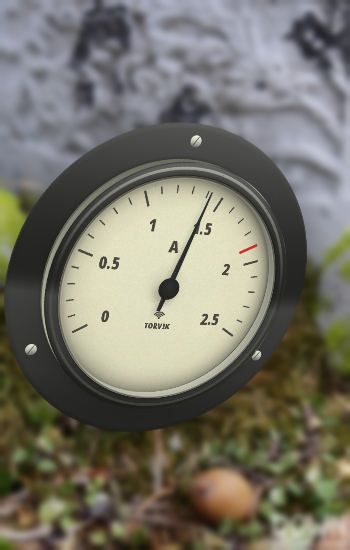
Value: 1.4 (A)
